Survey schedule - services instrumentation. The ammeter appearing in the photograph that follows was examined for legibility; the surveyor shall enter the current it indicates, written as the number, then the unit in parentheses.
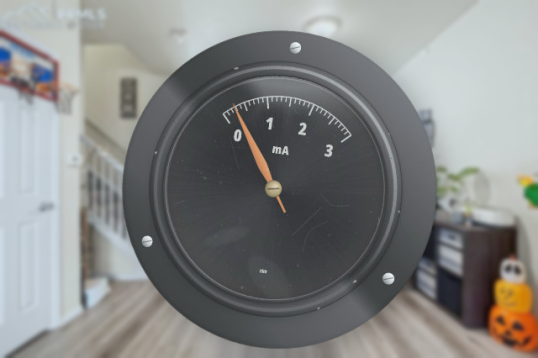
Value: 0.3 (mA)
